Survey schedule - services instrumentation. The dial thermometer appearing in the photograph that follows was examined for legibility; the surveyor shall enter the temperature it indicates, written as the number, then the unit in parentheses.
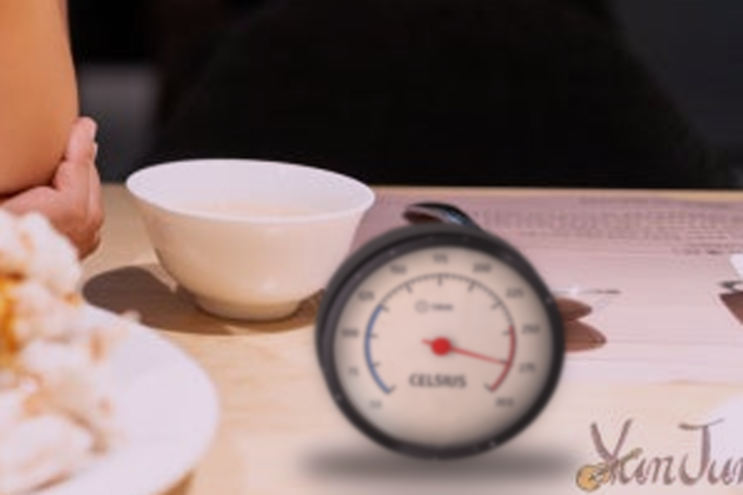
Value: 275 (°C)
